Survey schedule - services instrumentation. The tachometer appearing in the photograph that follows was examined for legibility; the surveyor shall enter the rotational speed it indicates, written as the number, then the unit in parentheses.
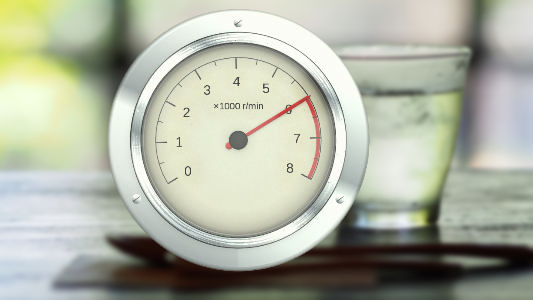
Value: 6000 (rpm)
